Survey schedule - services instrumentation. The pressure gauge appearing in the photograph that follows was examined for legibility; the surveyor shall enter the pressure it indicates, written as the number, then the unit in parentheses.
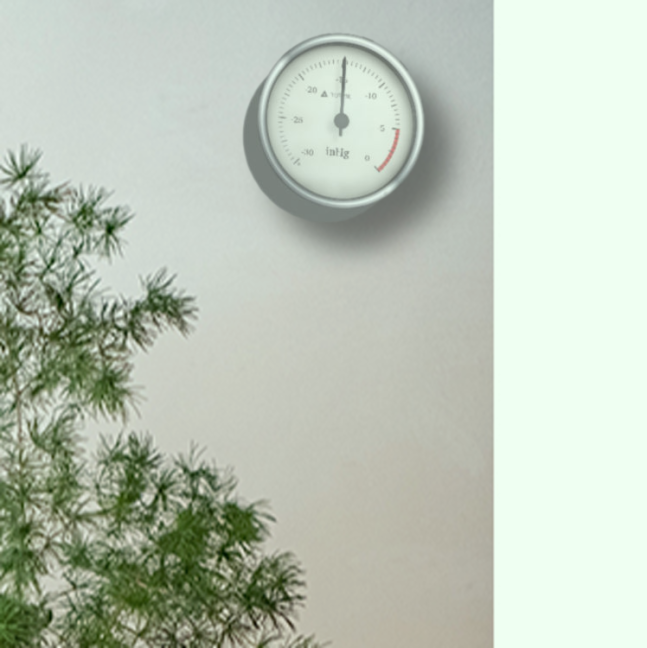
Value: -15 (inHg)
